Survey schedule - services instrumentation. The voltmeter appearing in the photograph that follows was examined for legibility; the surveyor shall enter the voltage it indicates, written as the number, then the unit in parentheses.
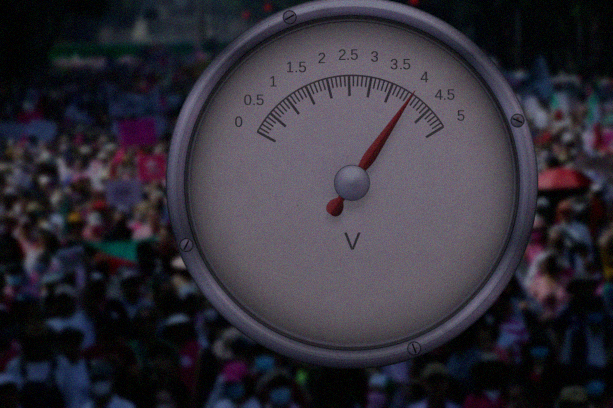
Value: 4 (V)
